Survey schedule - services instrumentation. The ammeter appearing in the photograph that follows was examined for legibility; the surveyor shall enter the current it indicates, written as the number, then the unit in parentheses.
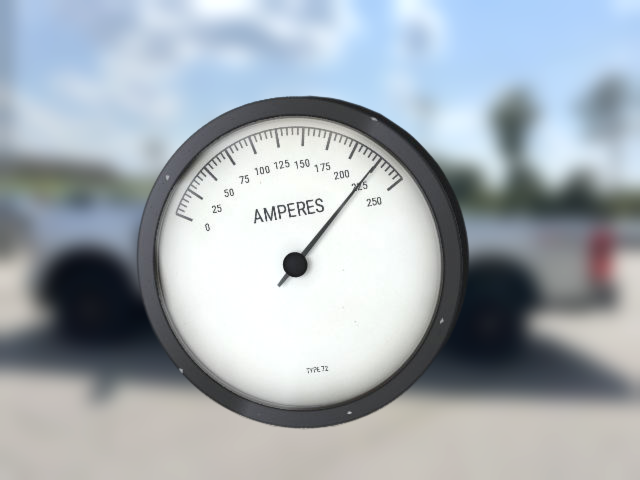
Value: 225 (A)
